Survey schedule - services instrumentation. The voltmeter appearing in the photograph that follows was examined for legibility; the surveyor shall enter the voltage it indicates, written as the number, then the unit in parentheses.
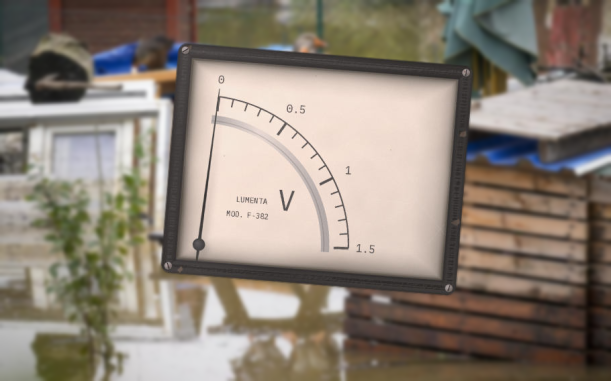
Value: 0 (V)
